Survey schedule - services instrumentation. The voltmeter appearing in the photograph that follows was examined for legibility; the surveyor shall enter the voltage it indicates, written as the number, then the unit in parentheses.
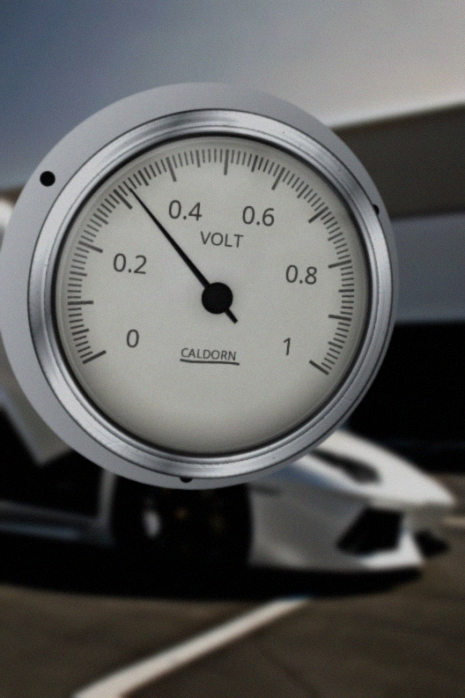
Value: 0.32 (V)
